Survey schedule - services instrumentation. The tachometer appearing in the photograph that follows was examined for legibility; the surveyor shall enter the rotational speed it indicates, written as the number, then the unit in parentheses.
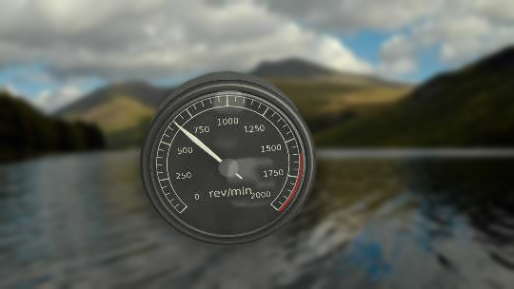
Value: 650 (rpm)
